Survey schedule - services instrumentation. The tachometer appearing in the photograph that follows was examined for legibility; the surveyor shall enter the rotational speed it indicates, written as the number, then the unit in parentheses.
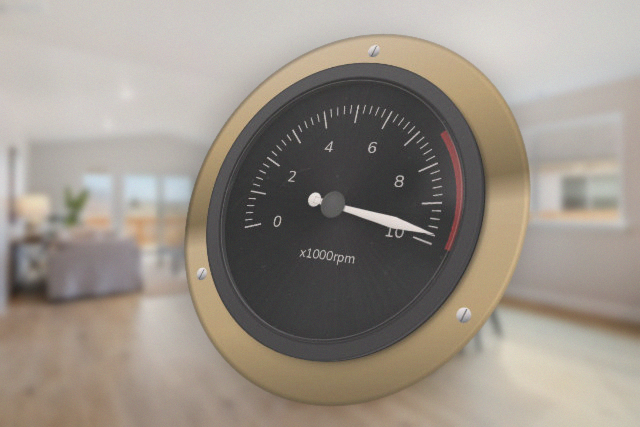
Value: 9800 (rpm)
